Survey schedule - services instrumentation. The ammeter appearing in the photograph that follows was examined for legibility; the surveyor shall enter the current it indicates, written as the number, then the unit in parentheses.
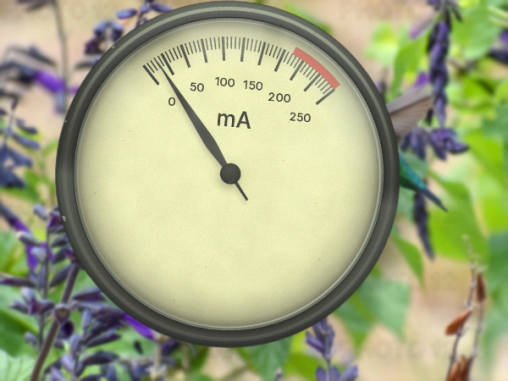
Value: 15 (mA)
